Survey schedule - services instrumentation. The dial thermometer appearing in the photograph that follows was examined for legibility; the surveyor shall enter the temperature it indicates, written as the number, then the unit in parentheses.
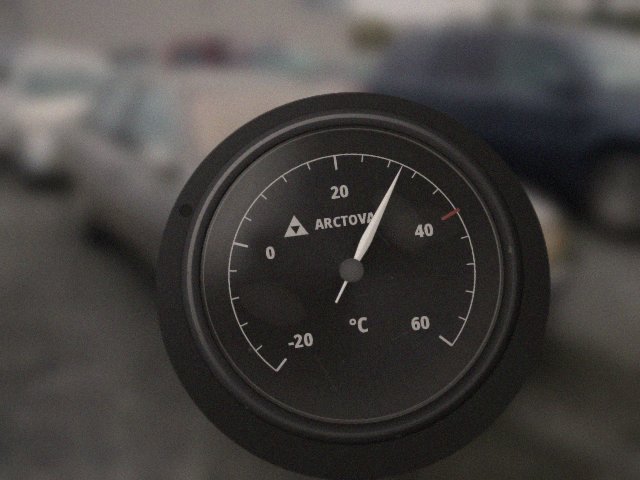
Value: 30 (°C)
